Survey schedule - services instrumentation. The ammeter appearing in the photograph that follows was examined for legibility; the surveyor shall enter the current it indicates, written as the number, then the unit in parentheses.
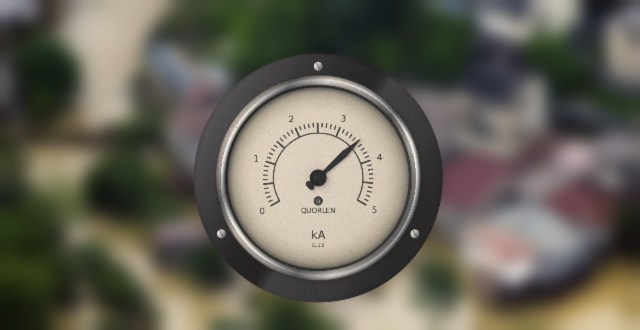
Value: 3.5 (kA)
